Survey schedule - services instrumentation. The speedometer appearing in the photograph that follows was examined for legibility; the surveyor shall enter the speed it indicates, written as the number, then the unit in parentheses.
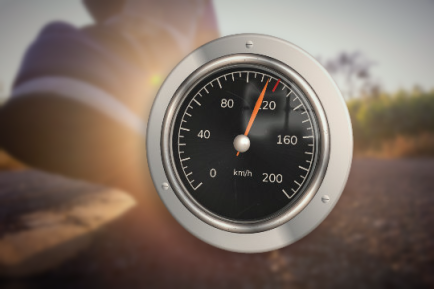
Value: 115 (km/h)
